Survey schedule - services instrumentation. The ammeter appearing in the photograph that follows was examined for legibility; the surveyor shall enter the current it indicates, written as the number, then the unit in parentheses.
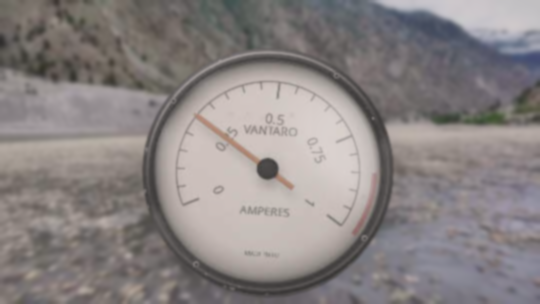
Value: 0.25 (A)
